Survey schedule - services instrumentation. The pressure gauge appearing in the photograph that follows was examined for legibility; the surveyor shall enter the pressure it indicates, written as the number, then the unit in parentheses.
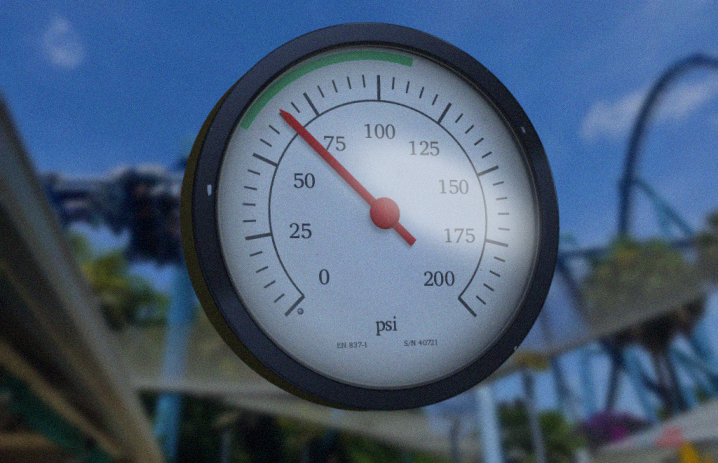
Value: 65 (psi)
